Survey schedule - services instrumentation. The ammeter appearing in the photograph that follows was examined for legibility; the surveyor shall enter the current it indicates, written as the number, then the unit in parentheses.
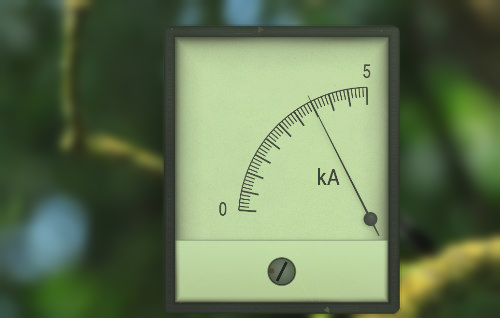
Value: 3.5 (kA)
